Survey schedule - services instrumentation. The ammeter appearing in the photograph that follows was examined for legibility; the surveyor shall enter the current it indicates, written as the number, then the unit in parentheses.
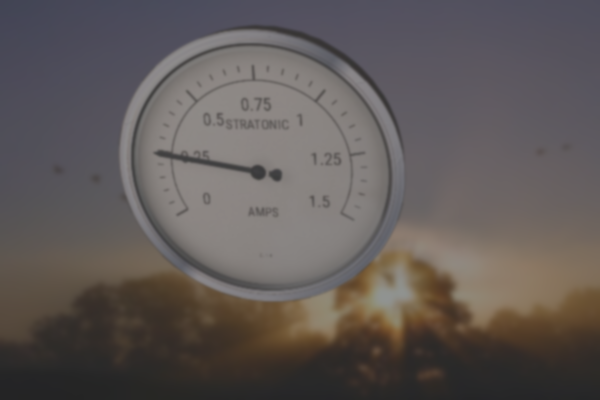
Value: 0.25 (A)
